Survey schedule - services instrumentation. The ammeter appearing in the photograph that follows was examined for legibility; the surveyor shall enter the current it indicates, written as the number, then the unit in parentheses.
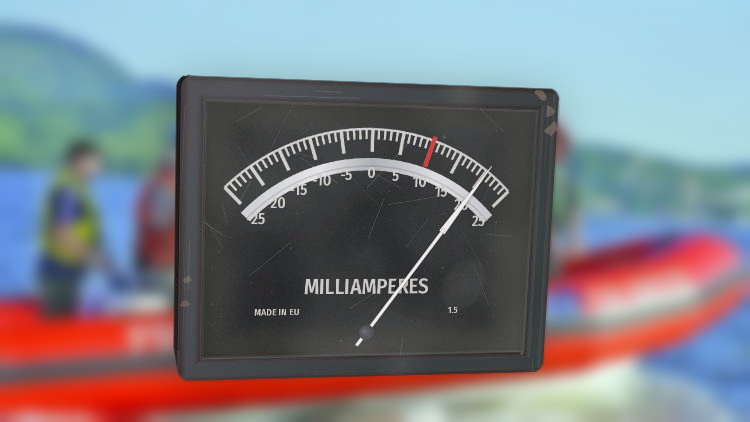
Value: 20 (mA)
